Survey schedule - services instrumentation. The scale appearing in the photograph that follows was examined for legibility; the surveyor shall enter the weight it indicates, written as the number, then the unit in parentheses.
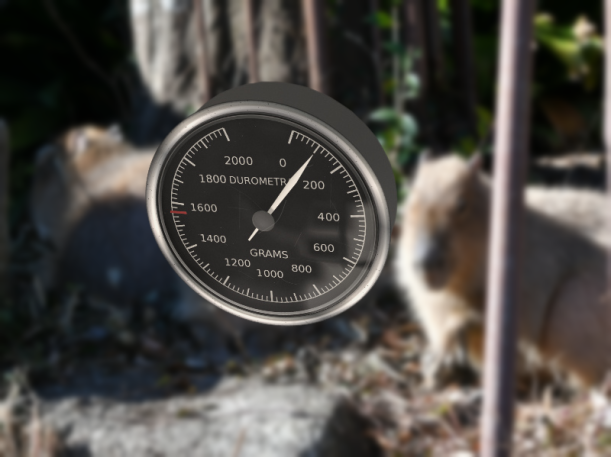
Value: 100 (g)
